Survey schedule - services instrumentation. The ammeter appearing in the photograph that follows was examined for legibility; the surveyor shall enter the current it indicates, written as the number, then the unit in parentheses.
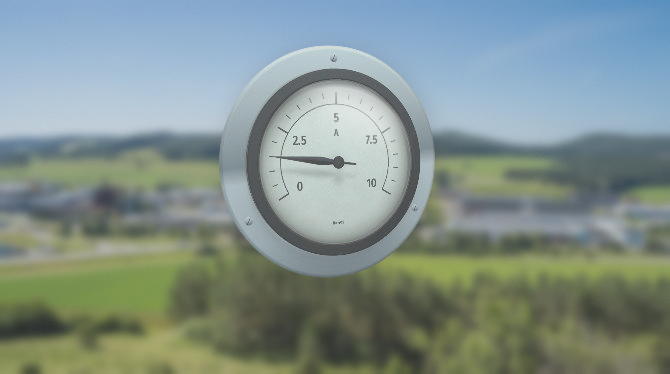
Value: 1.5 (A)
